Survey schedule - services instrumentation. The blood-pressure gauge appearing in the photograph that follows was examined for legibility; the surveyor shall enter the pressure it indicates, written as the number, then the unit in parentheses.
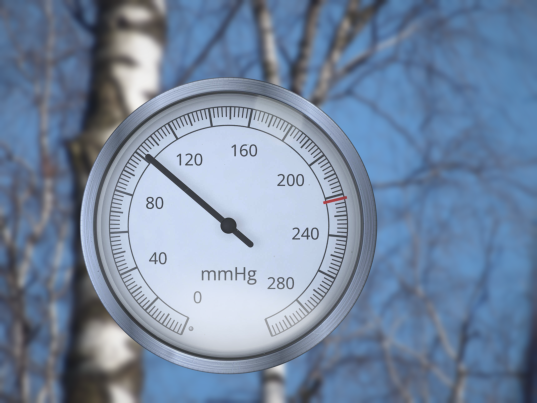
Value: 102 (mmHg)
